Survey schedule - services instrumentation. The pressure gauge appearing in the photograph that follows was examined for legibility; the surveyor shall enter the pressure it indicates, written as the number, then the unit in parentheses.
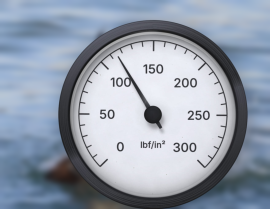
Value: 115 (psi)
